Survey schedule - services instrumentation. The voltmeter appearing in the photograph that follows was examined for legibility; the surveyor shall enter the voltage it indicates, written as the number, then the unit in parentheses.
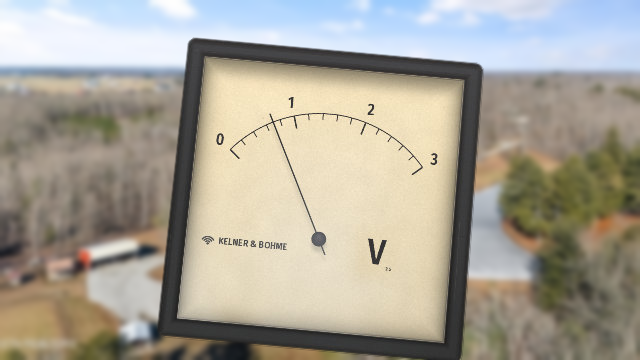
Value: 0.7 (V)
